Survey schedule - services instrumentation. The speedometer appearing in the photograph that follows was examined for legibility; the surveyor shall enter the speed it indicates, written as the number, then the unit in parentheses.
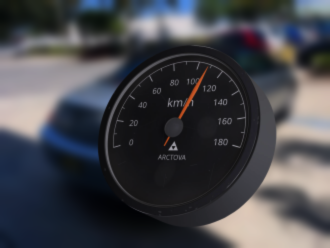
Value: 110 (km/h)
